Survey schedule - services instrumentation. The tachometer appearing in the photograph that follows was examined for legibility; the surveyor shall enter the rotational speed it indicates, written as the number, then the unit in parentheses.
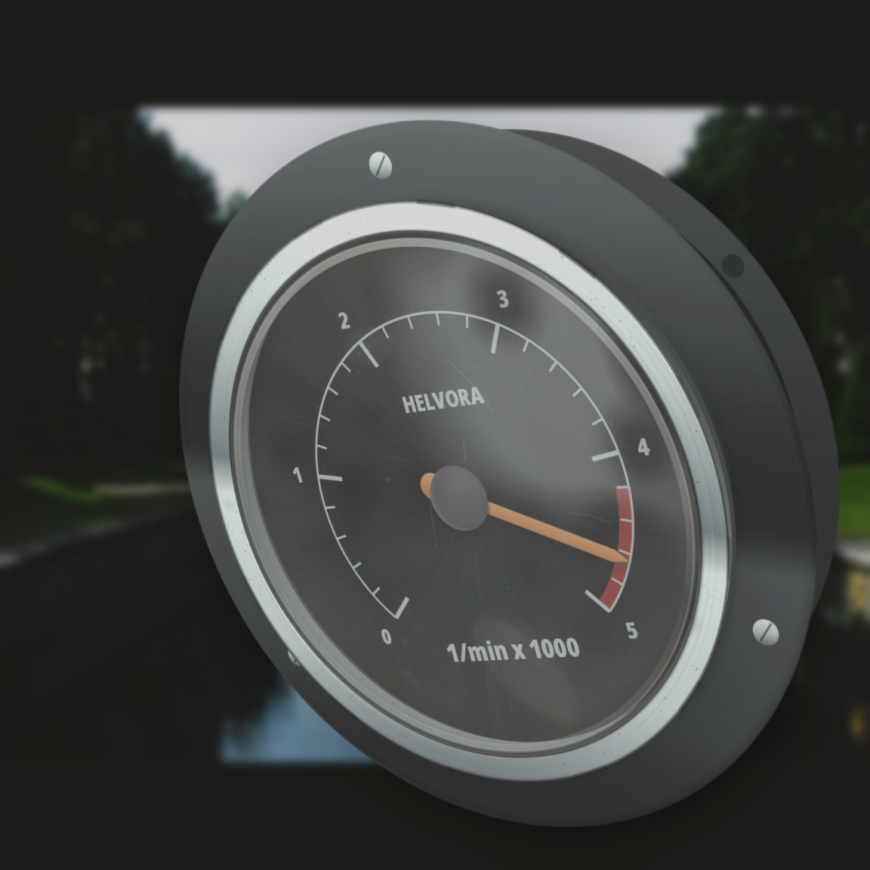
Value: 4600 (rpm)
